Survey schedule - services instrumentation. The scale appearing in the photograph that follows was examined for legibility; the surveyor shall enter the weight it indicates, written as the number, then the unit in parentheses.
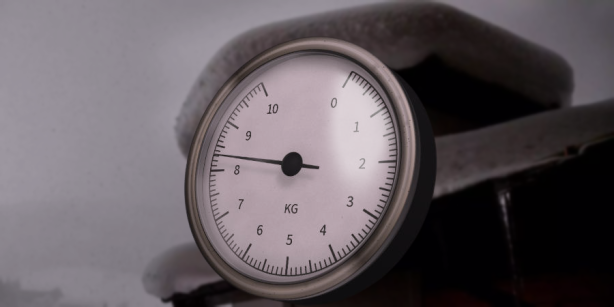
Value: 8.3 (kg)
